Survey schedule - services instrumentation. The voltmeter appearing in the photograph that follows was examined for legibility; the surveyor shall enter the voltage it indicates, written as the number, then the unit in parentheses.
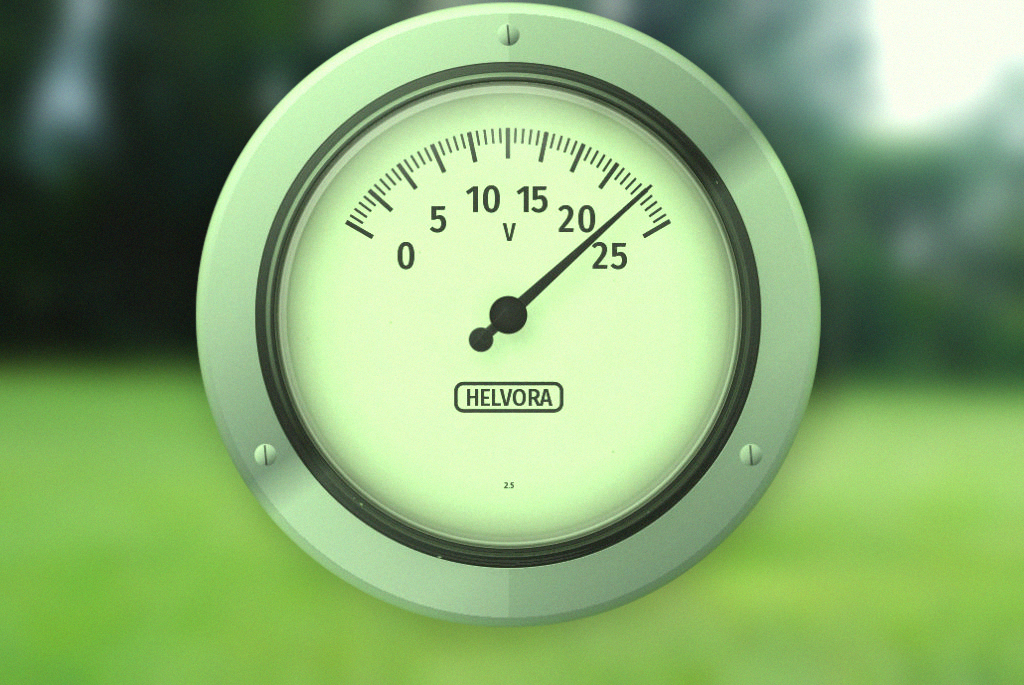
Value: 22.5 (V)
